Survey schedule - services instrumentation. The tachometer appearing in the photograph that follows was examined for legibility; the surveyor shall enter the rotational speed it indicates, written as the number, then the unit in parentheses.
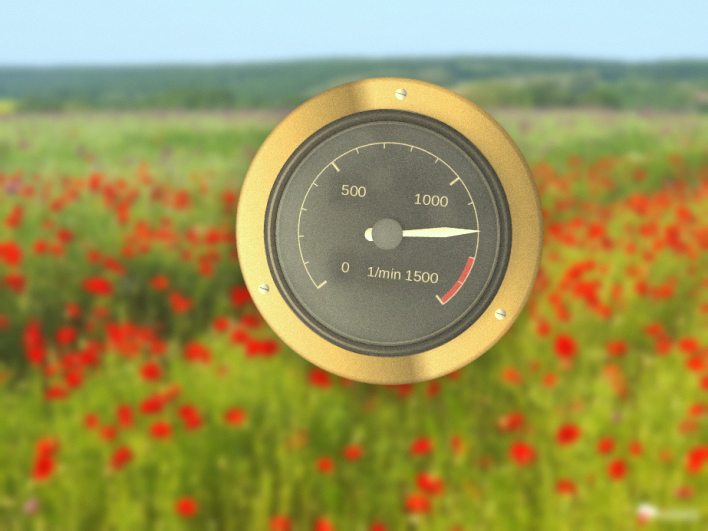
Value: 1200 (rpm)
